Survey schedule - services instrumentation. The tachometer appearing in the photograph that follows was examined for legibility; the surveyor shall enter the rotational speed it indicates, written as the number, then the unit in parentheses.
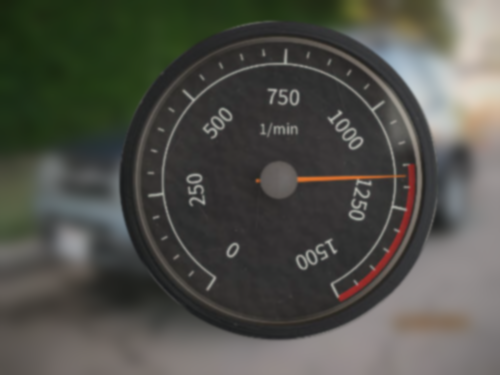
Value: 1175 (rpm)
